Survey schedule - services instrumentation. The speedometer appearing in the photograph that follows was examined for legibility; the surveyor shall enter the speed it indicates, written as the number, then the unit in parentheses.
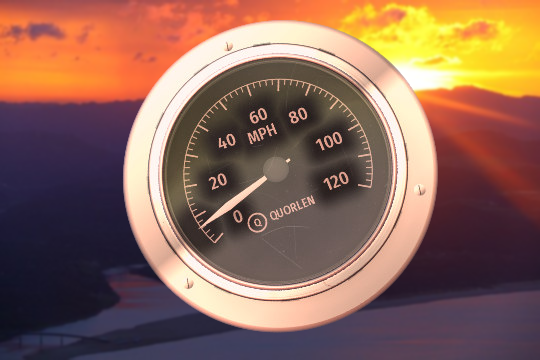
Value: 6 (mph)
